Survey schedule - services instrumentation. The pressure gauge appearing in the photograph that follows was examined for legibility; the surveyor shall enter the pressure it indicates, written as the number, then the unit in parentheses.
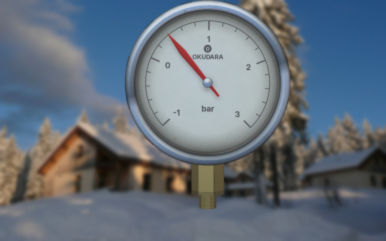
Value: 0.4 (bar)
